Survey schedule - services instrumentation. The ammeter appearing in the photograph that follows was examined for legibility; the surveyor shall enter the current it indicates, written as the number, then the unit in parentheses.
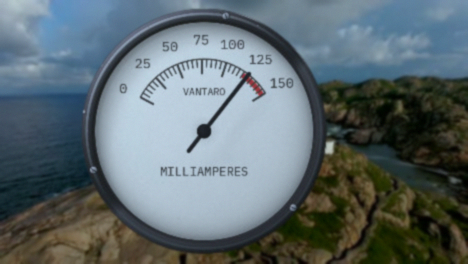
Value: 125 (mA)
